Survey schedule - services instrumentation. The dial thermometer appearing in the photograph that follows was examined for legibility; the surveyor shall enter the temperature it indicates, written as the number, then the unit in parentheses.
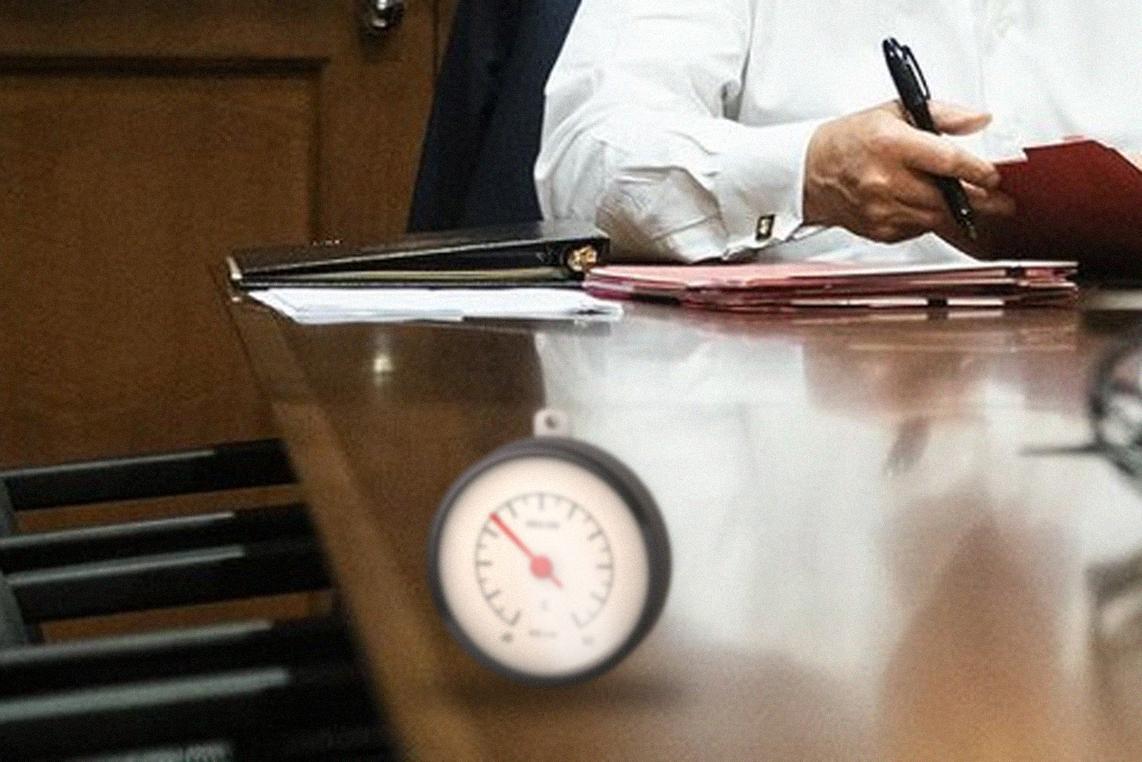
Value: -5 (°C)
